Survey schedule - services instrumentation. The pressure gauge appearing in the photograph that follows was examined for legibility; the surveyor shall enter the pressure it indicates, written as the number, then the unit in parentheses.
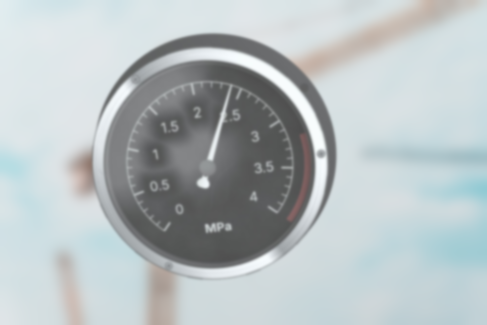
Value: 2.4 (MPa)
